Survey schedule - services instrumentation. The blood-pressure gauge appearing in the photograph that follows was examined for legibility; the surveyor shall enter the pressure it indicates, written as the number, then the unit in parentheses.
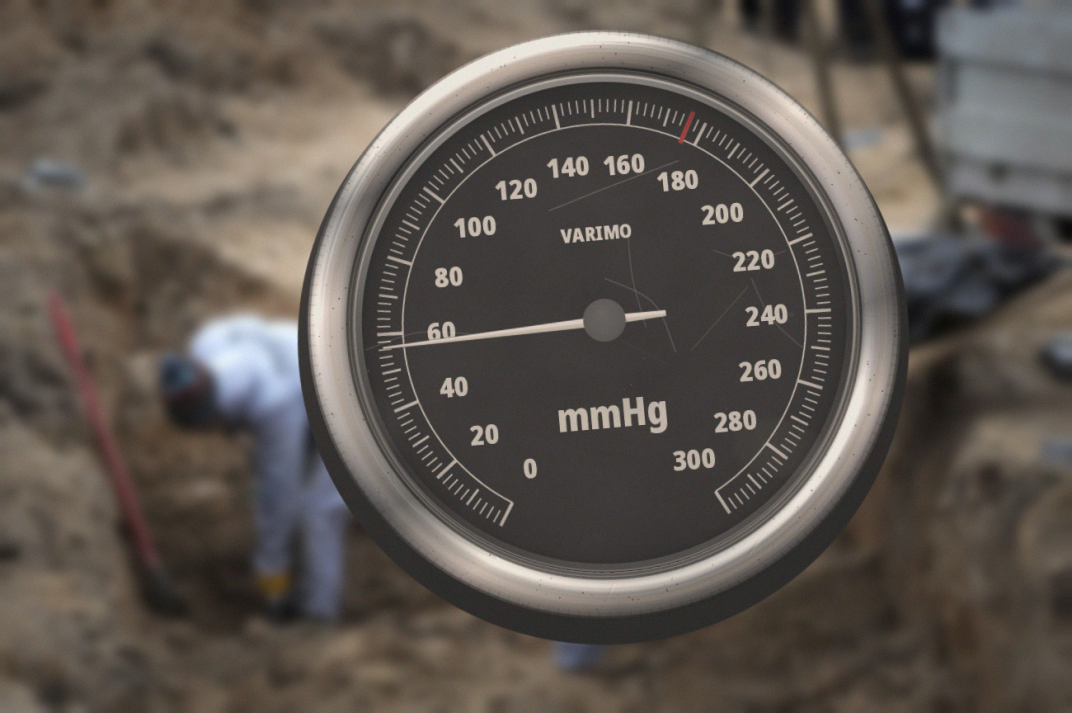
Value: 56 (mmHg)
